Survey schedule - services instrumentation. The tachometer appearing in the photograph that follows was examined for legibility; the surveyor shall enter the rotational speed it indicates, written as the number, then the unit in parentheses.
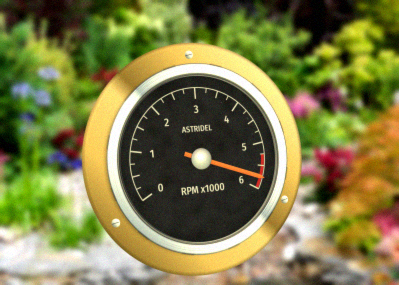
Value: 5750 (rpm)
